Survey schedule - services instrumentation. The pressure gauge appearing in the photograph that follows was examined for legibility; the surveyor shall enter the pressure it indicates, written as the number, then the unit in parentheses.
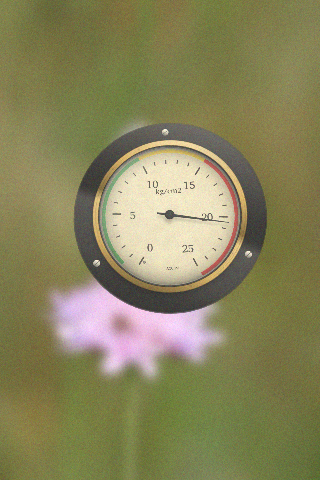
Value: 20.5 (kg/cm²)
